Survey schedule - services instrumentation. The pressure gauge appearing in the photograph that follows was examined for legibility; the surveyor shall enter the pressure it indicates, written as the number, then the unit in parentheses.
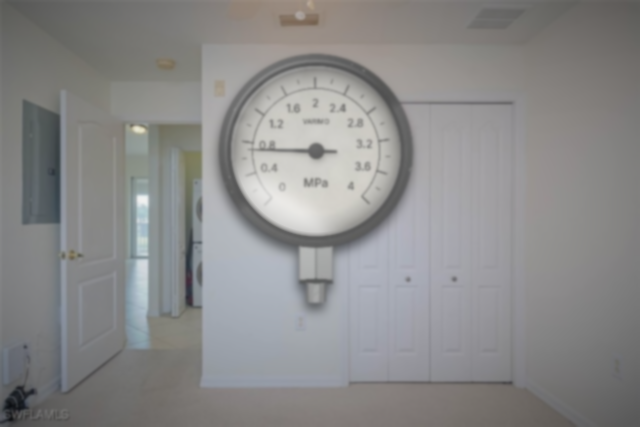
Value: 0.7 (MPa)
